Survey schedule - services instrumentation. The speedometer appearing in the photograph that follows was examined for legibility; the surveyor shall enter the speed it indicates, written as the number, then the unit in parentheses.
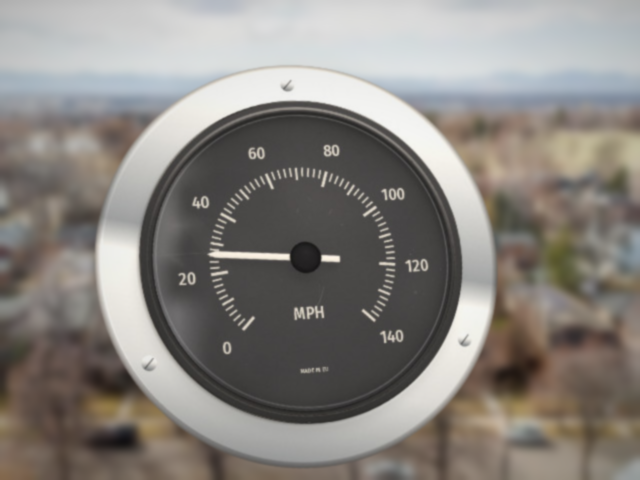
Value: 26 (mph)
